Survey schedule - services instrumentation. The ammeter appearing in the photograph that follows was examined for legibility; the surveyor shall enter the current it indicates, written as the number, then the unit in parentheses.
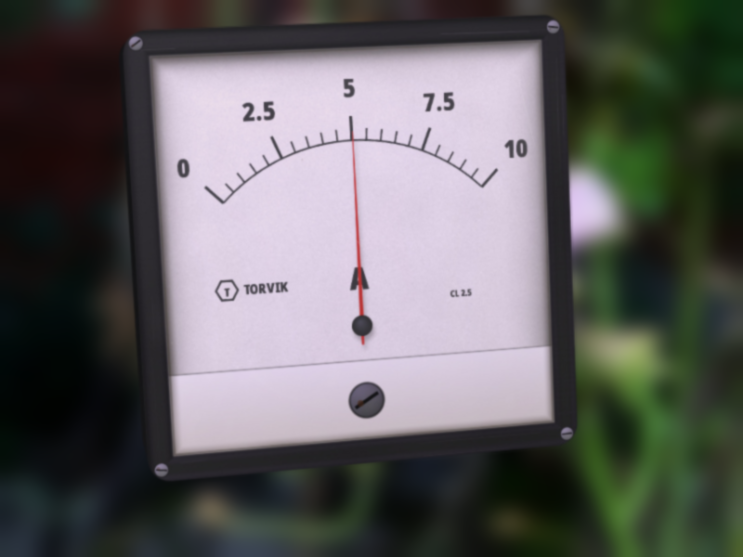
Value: 5 (A)
